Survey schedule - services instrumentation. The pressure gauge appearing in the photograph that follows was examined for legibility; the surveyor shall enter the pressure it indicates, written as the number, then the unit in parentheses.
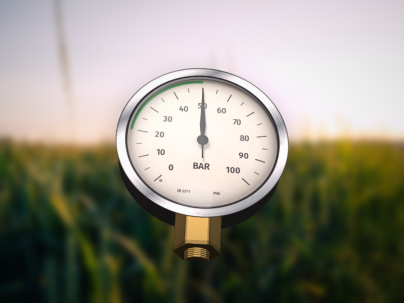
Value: 50 (bar)
